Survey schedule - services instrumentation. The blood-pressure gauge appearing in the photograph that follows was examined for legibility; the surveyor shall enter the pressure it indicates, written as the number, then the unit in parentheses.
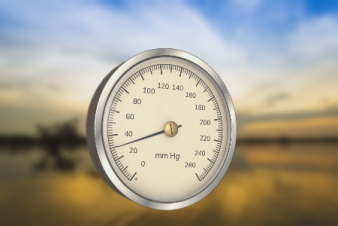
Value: 30 (mmHg)
